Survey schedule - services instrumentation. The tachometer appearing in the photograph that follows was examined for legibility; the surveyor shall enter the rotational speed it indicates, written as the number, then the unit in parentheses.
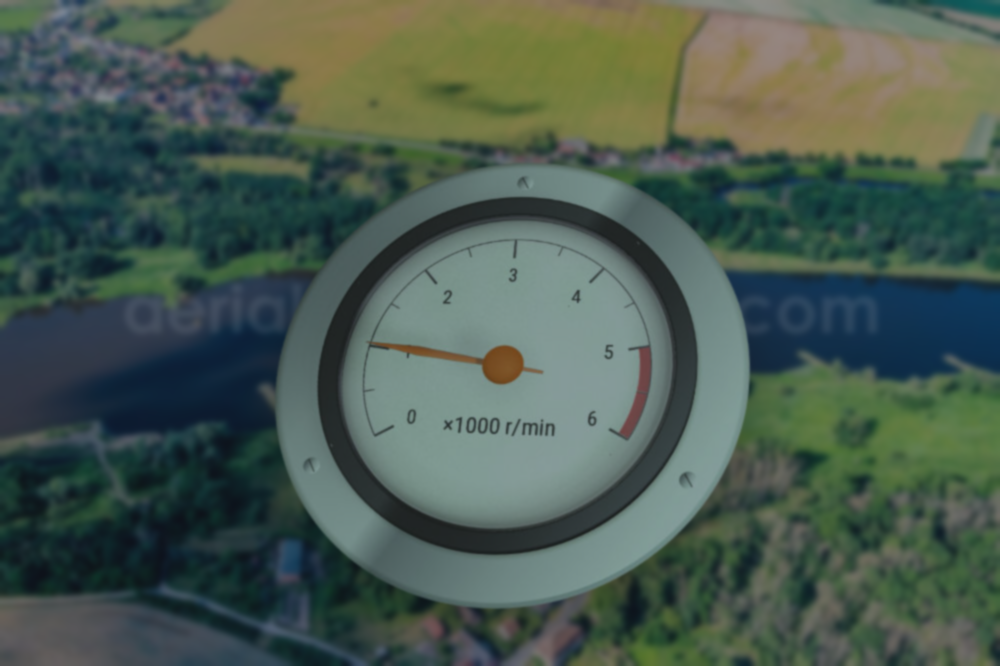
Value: 1000 (rpm)
